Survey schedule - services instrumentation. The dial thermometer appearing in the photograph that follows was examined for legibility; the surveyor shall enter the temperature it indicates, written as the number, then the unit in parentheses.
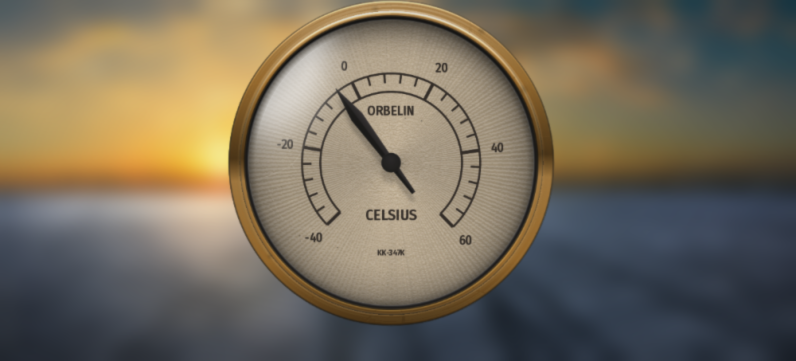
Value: -4 (°C)
